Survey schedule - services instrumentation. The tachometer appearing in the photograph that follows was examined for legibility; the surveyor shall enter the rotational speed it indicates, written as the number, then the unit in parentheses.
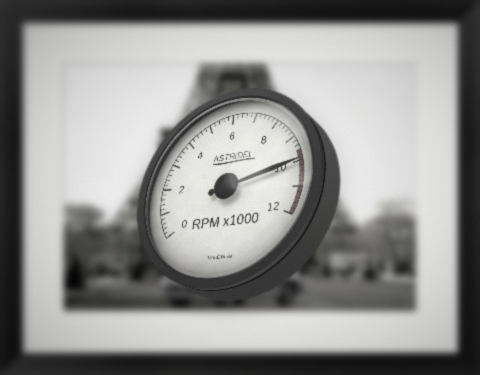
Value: 10000 (rpm)
